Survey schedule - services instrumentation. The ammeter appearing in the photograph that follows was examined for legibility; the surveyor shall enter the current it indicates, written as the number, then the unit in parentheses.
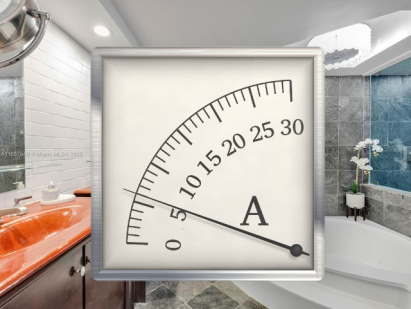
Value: 6 (A)
